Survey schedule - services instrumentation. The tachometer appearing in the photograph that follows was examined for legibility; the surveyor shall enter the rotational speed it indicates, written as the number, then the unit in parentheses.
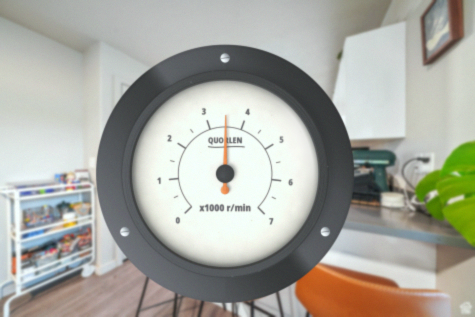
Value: 3500 (rpm)
